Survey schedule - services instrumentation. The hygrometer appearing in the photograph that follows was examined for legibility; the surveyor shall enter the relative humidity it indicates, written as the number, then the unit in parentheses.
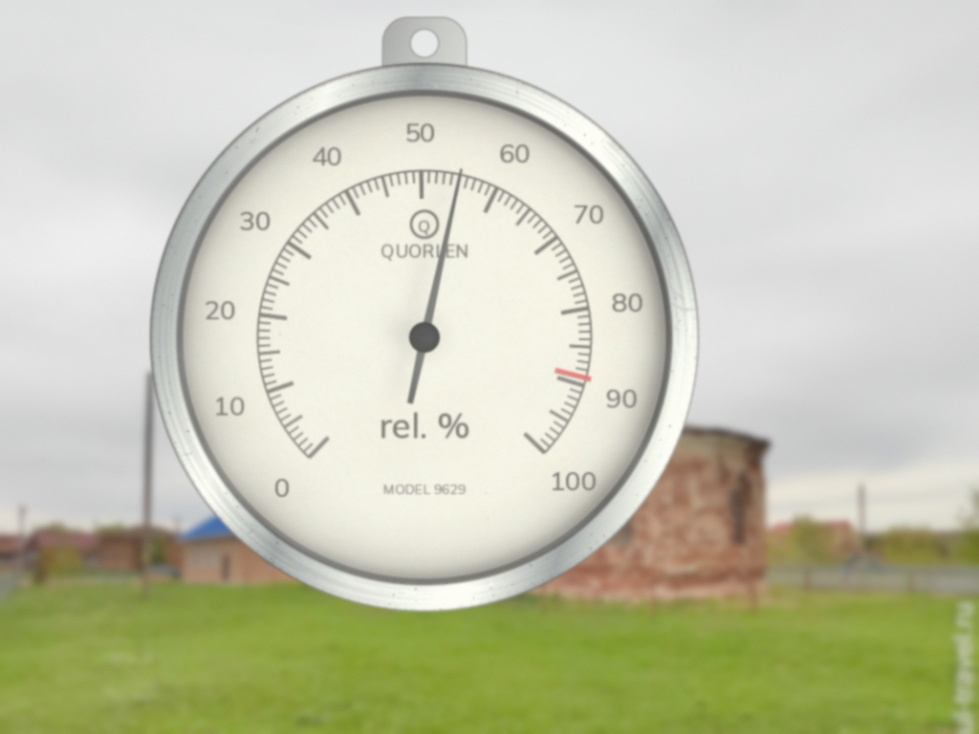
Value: 55 (%)
